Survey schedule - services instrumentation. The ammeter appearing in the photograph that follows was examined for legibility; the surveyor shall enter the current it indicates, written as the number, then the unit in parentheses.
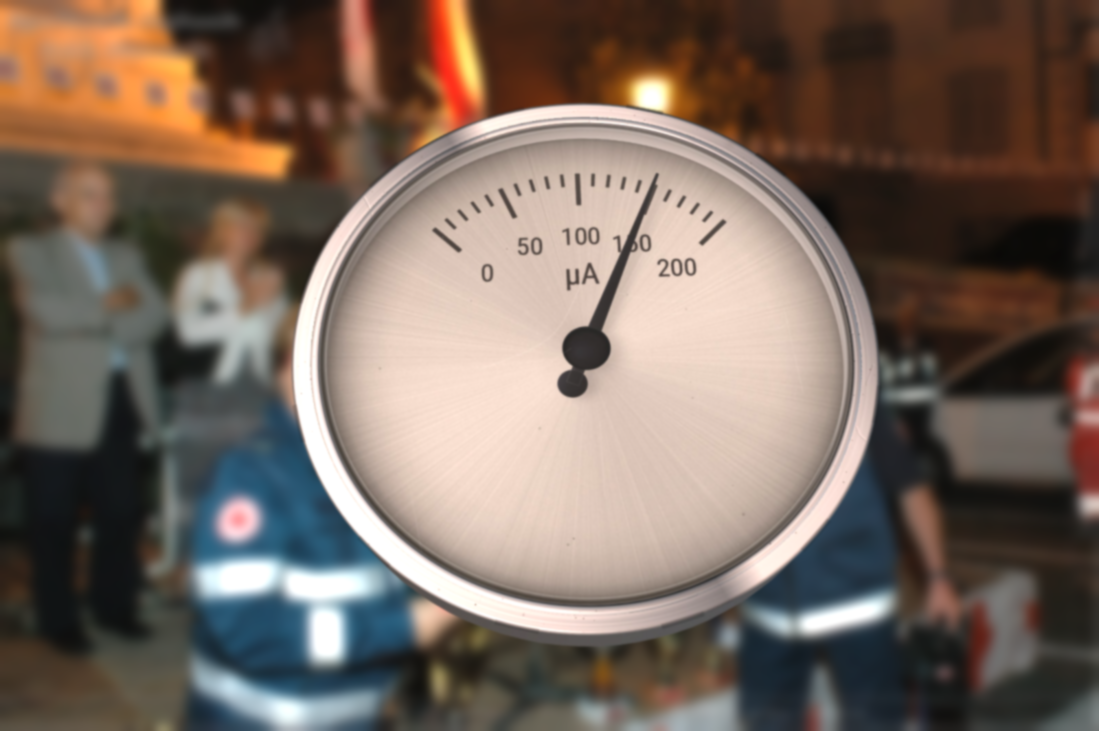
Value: 150 (µA)
